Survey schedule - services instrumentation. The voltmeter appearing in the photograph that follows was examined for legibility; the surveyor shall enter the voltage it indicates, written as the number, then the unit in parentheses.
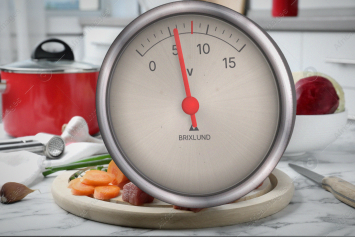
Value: 6 (V)
